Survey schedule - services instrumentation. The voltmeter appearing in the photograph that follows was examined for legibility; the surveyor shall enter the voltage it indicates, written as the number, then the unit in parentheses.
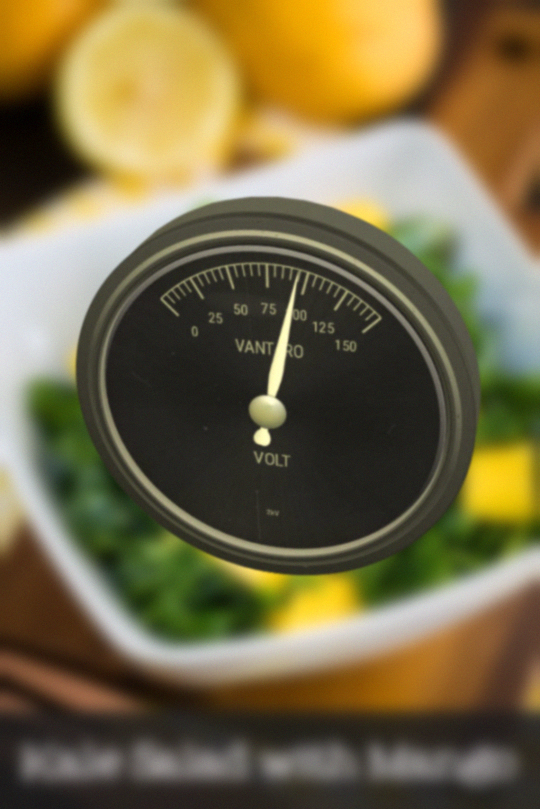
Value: 95 (V)
